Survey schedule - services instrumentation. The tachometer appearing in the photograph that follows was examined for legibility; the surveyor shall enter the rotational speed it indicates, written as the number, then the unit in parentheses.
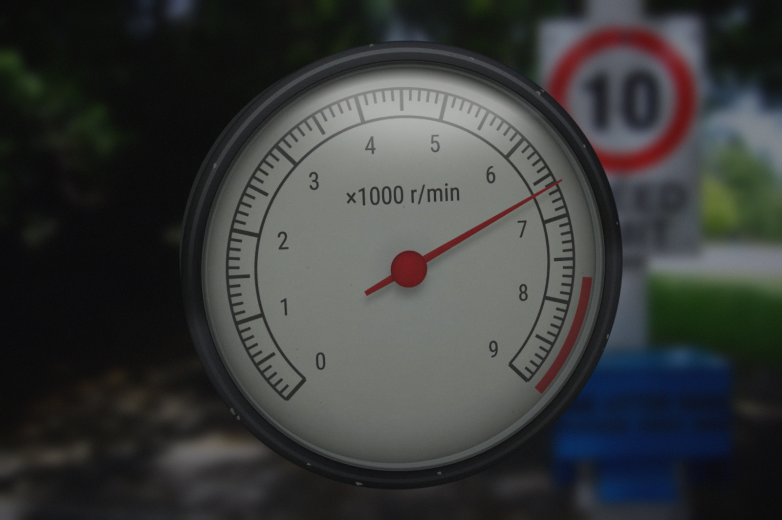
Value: 6600 (rpm)
